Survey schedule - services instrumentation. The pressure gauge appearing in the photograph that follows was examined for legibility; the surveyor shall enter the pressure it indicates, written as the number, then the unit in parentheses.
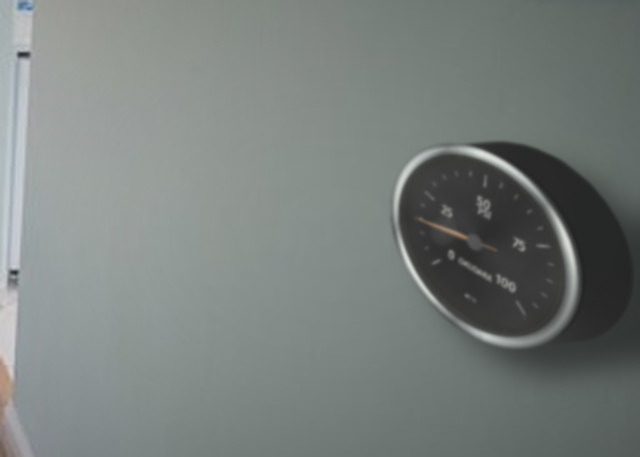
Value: 15 (psi)
